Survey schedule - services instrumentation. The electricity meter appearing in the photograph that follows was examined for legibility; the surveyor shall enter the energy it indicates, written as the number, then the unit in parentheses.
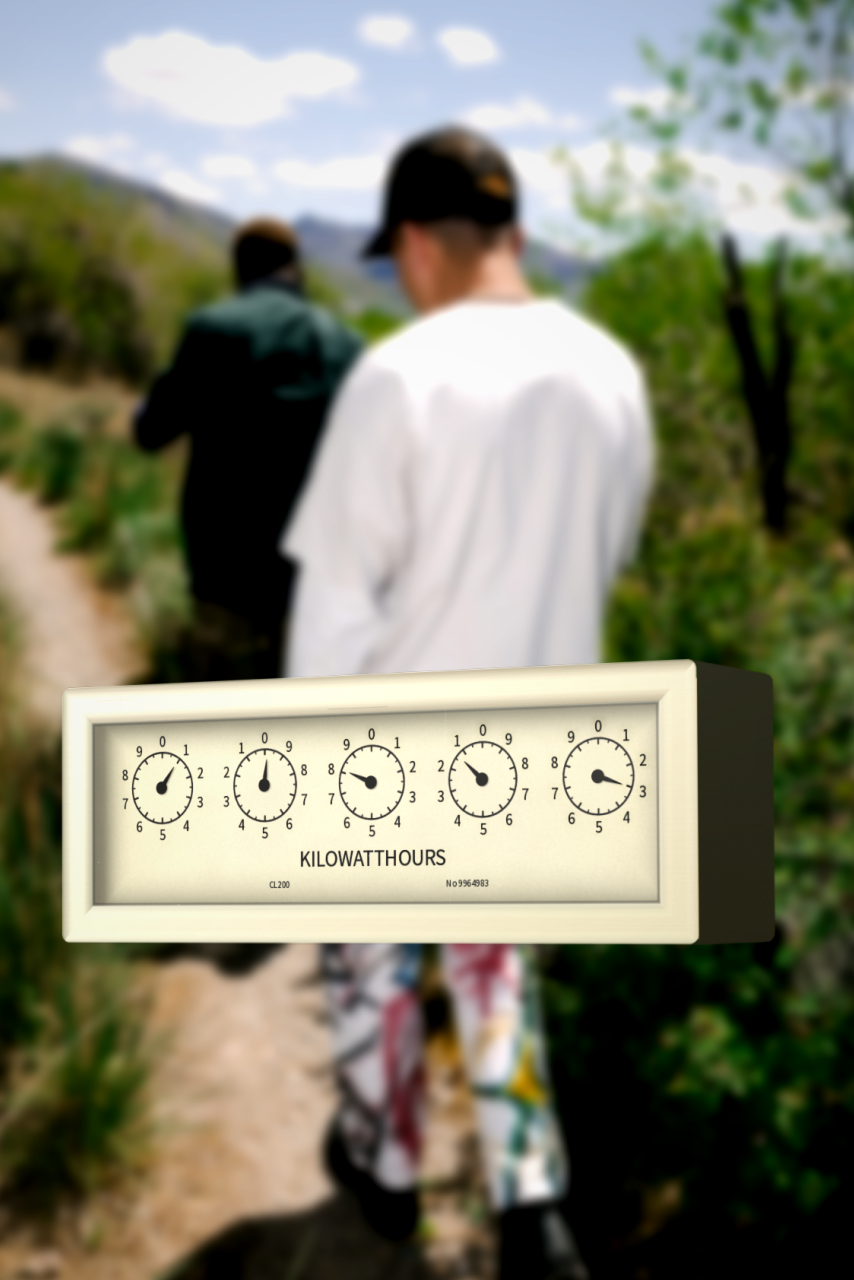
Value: 9813 (kWh)
